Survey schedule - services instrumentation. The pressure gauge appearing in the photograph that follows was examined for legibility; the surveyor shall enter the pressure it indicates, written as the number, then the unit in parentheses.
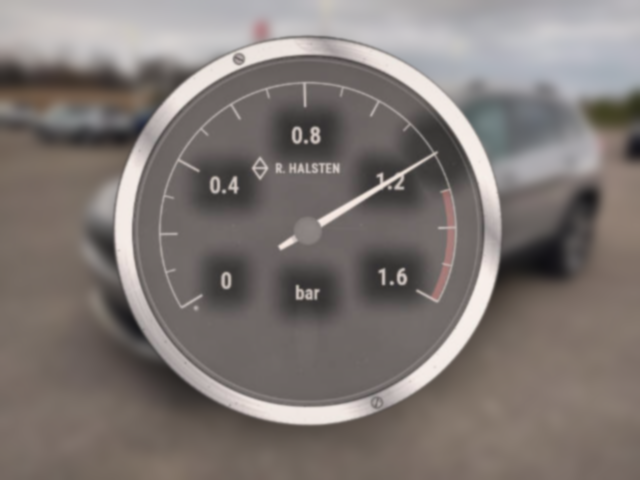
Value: 1.2 (bar)
